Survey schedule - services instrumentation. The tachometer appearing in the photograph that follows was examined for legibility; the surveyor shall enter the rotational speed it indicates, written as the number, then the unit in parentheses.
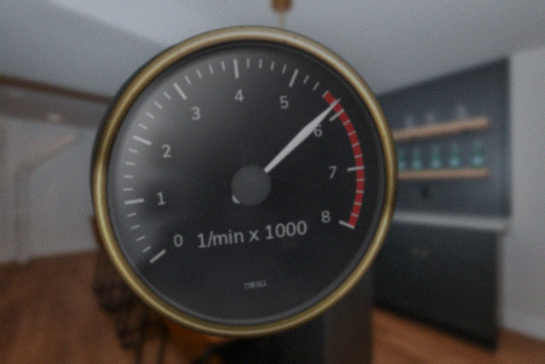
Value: 5800 (rpm)
